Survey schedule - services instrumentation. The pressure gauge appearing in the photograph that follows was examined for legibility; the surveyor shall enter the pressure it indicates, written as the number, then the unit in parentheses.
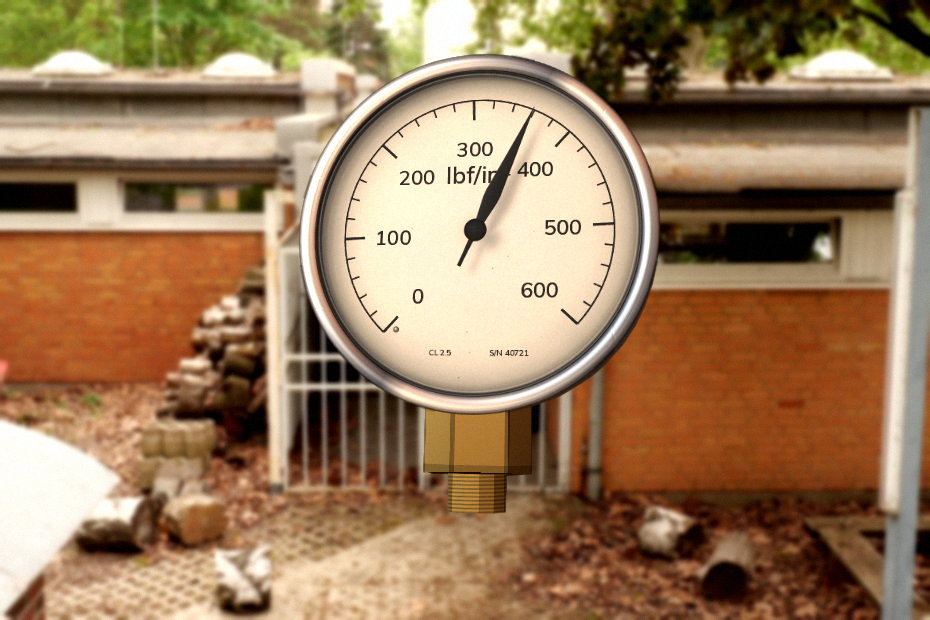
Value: 360 (psi)
